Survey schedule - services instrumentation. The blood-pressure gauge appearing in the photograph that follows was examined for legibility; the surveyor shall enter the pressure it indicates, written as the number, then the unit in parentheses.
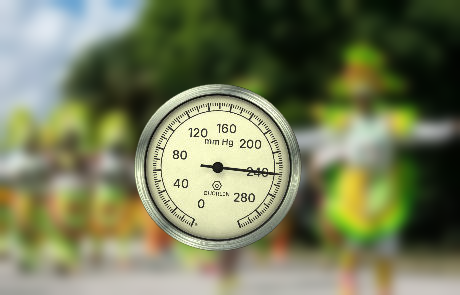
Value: 240 (mmHg)
